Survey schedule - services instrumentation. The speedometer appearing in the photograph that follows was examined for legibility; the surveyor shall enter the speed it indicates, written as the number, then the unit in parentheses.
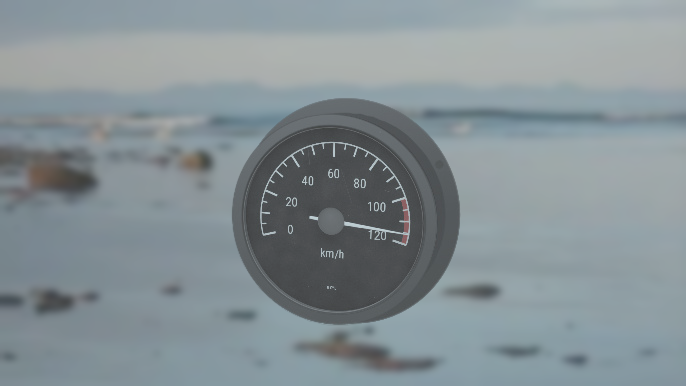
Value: 115 (km/h)
